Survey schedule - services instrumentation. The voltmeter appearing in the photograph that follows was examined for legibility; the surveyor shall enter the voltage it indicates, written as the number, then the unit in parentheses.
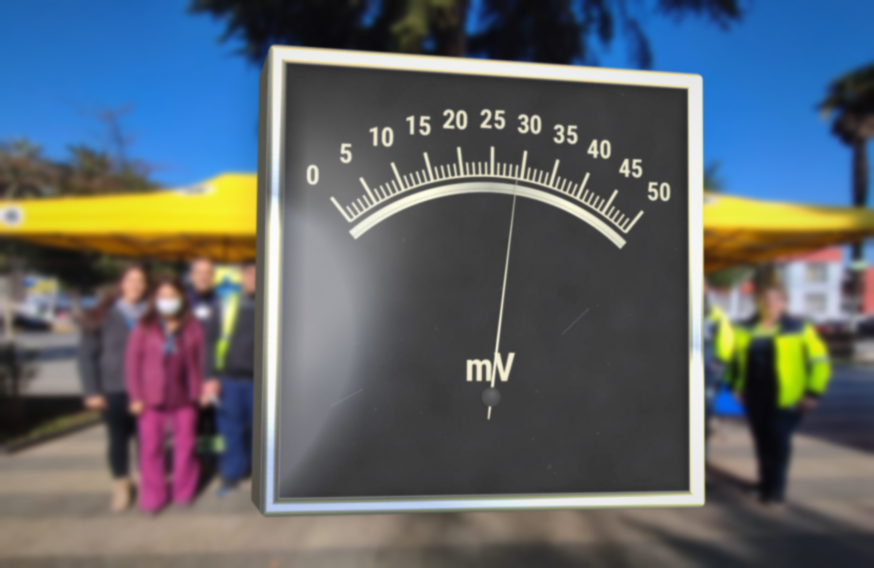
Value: 29 (mV)
